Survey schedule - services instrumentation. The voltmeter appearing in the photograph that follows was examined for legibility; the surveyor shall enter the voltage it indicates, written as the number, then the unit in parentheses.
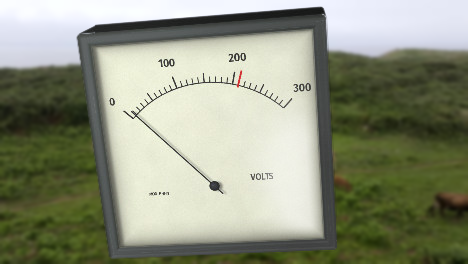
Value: 10 (V)
